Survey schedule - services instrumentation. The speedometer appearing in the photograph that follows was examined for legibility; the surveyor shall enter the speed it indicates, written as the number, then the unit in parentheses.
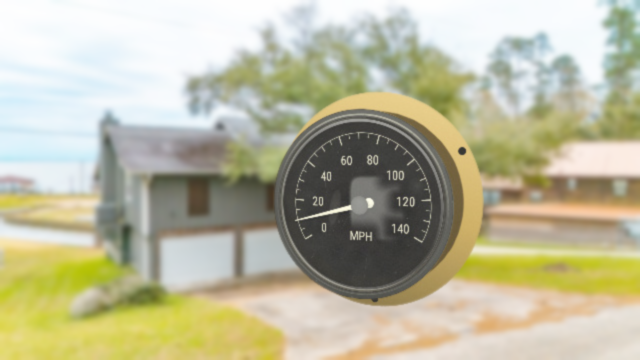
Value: 10 (mph)
